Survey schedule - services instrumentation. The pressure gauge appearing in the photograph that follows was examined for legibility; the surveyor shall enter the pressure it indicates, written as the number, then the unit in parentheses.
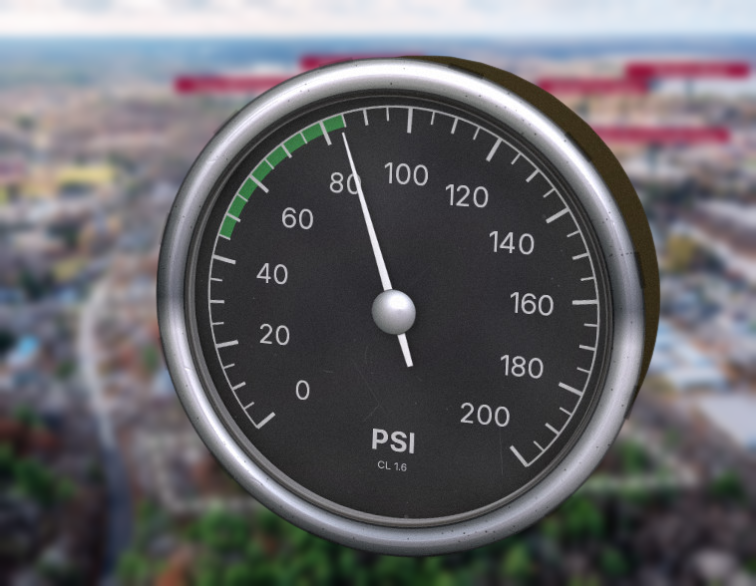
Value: 85 (psi)
